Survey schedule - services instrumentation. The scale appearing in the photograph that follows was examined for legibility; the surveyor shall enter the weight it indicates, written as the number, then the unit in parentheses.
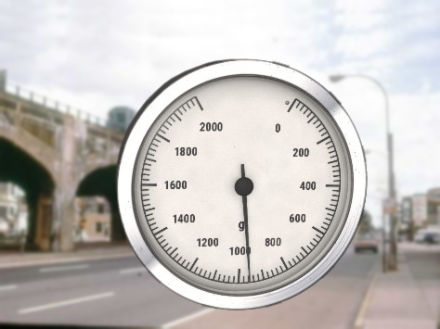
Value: 960 (g)
